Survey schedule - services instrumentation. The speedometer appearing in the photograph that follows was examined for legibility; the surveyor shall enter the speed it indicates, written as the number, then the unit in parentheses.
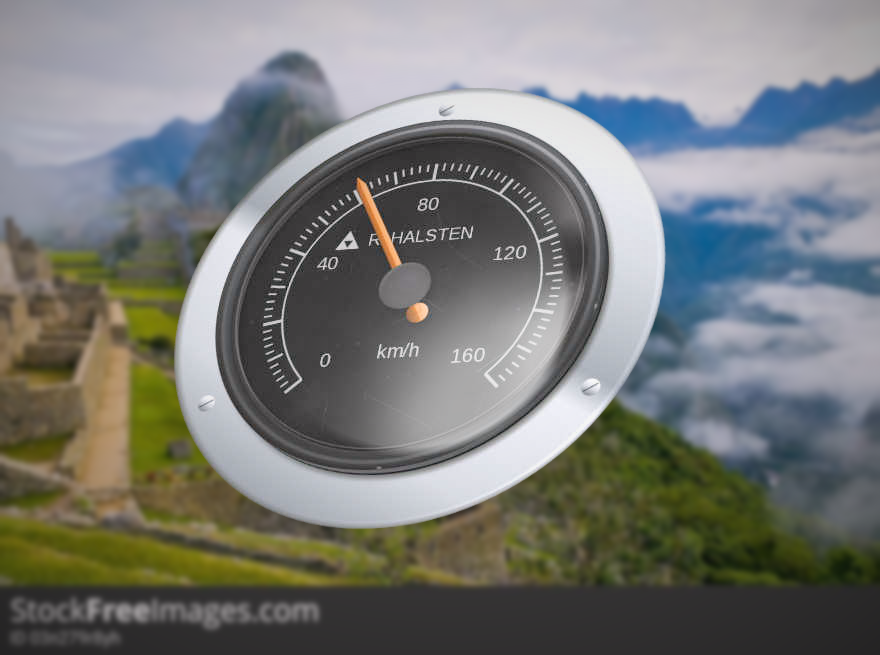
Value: 62 (km/h)
